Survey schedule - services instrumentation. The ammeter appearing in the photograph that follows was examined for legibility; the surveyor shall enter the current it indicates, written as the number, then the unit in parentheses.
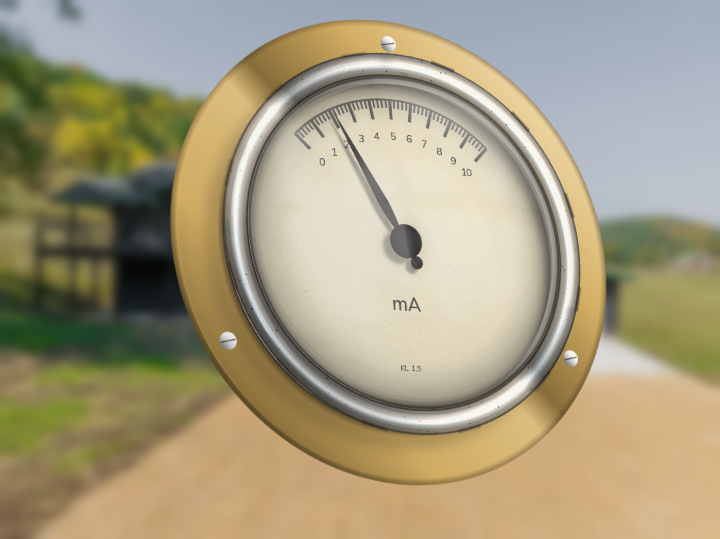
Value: 2 (mA)
